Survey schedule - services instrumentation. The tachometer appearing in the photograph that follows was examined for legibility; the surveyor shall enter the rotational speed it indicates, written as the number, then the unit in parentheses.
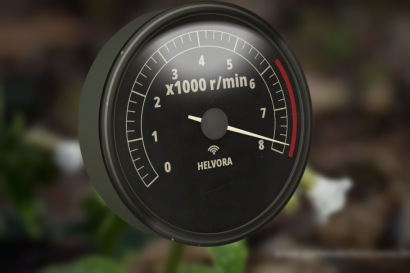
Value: 7800 (rpm)
